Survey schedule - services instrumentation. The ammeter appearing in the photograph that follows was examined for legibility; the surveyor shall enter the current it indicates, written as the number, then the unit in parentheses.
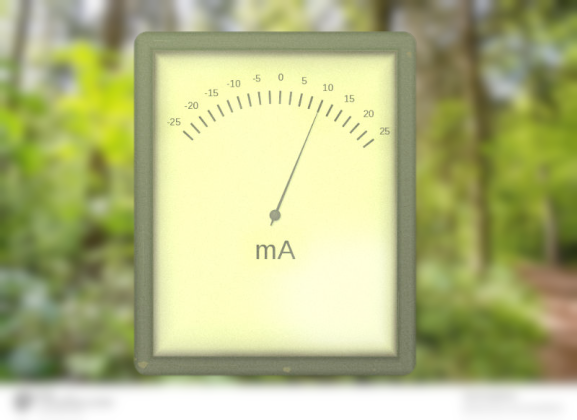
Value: 10 (mA)
